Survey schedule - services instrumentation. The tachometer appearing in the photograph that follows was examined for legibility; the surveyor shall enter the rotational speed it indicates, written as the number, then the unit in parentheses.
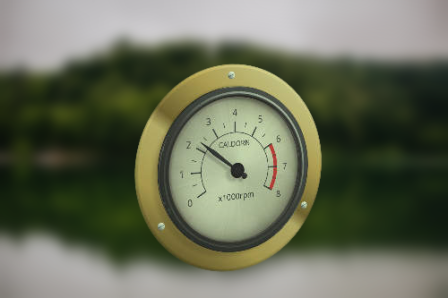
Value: 2250 (rpm)
